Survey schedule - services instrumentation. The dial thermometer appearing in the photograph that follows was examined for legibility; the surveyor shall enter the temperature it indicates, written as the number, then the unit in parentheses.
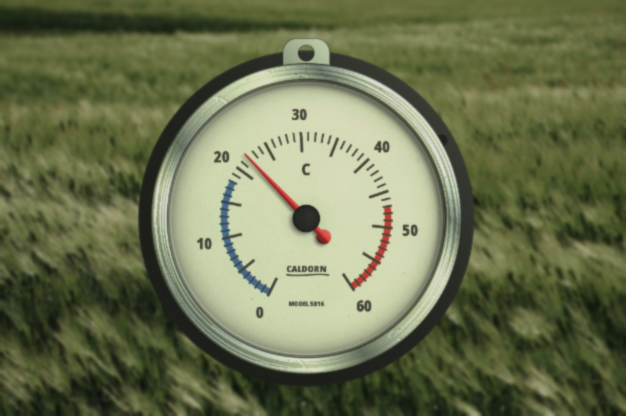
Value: 22 (°C)
